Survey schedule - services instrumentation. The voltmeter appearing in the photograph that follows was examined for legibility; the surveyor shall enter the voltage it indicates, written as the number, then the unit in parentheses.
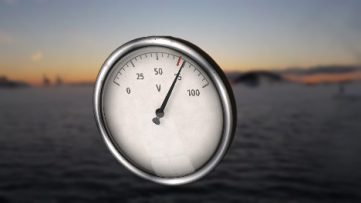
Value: 75 (V)
